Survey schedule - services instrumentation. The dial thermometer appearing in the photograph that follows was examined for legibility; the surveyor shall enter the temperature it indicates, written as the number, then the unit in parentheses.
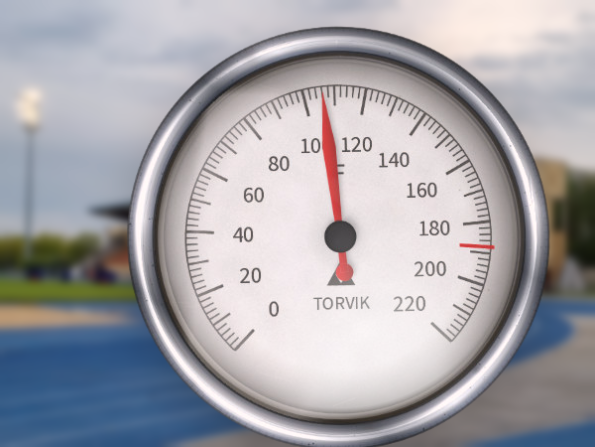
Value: 106 (°F)
